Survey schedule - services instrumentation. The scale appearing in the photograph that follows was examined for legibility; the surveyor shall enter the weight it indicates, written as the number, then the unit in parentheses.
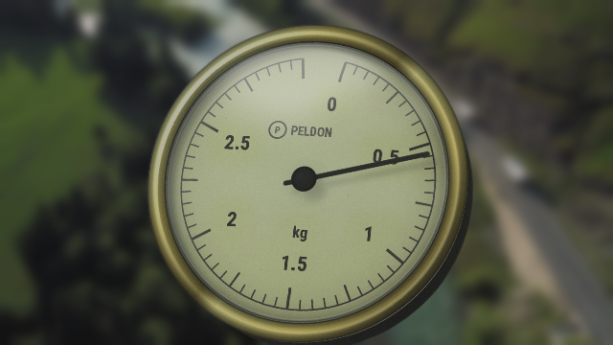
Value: 0.55 (kg)
